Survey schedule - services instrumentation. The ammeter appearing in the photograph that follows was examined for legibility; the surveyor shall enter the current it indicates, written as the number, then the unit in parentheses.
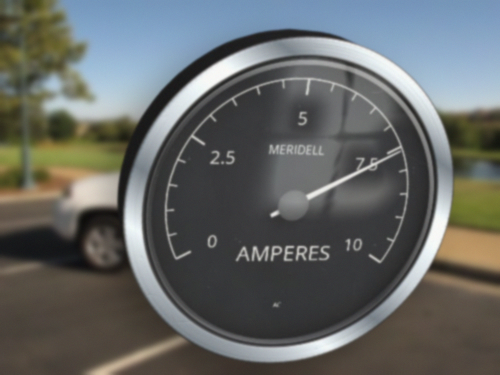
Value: 7.5 (A)
